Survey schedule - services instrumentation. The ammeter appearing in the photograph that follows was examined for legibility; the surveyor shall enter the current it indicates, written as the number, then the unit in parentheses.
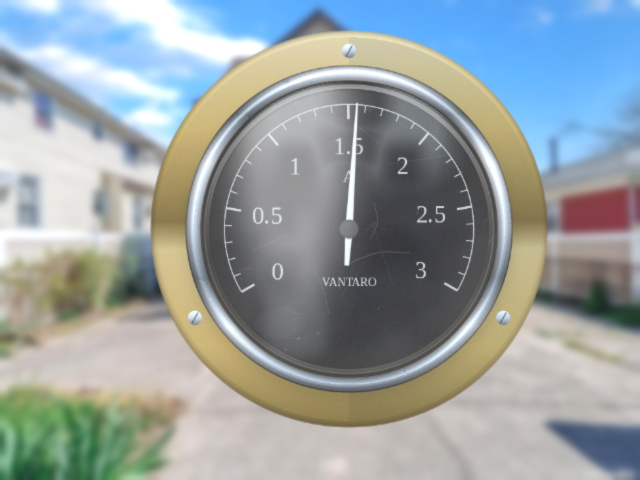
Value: 1.55 (A)
